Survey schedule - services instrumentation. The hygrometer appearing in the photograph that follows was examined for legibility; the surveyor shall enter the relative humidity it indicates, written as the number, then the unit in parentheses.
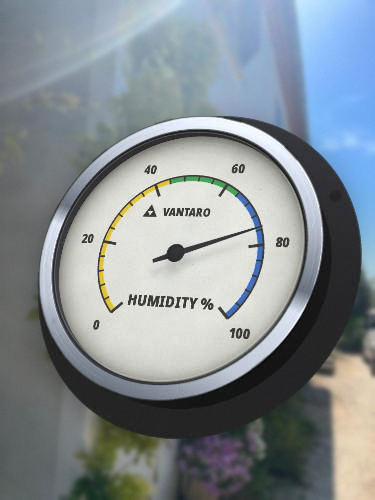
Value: 76 (%)
